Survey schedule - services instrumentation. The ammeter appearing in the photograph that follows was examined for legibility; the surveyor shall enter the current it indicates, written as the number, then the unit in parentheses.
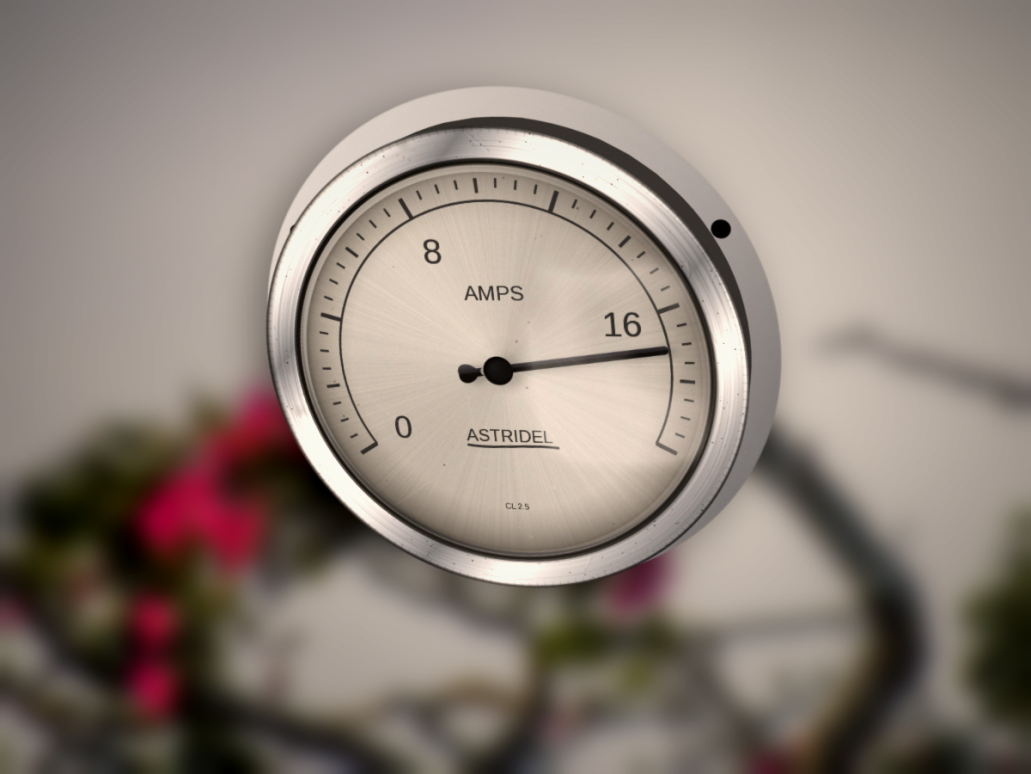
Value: 17 (A)
